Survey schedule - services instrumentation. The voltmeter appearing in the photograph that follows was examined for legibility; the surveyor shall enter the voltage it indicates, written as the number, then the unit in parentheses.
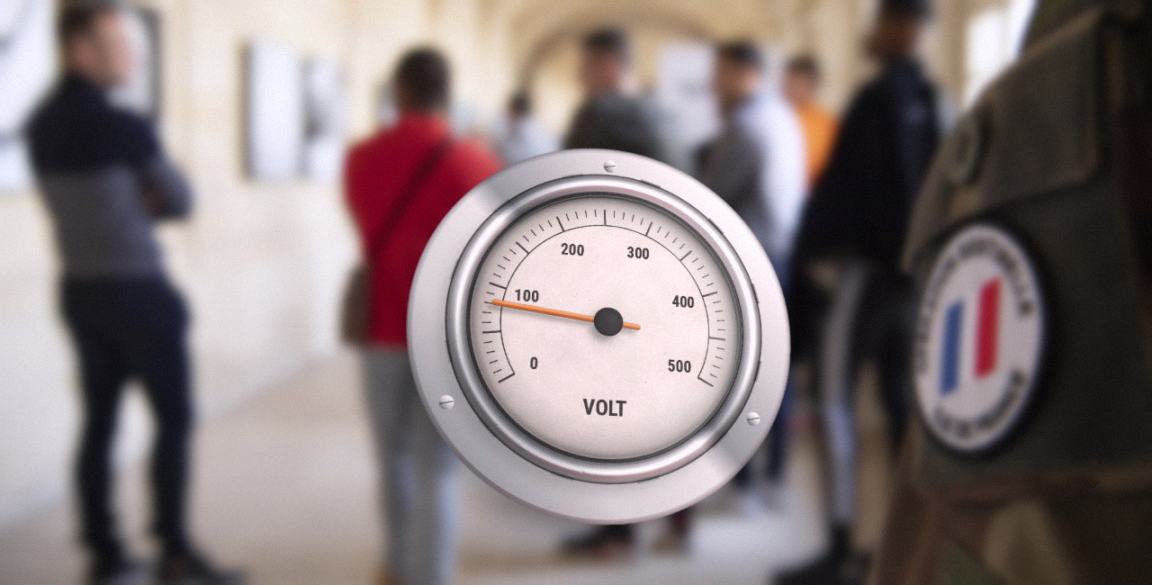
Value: 80 (V)
